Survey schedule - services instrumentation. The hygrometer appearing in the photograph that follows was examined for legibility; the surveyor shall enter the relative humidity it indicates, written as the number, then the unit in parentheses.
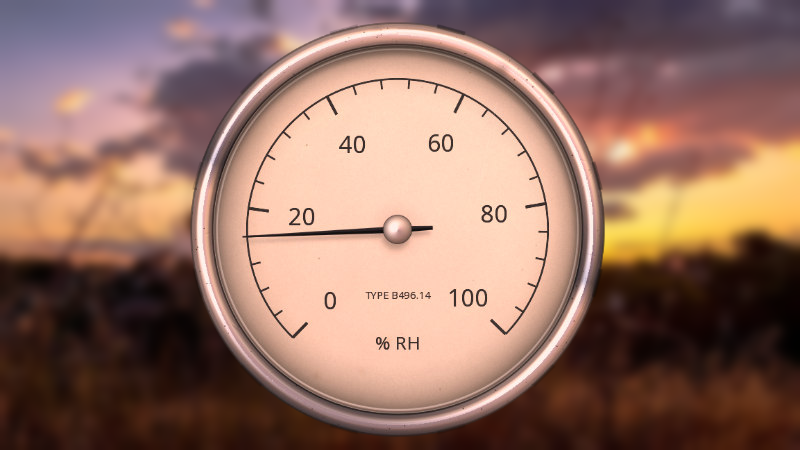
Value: 16 (%)
